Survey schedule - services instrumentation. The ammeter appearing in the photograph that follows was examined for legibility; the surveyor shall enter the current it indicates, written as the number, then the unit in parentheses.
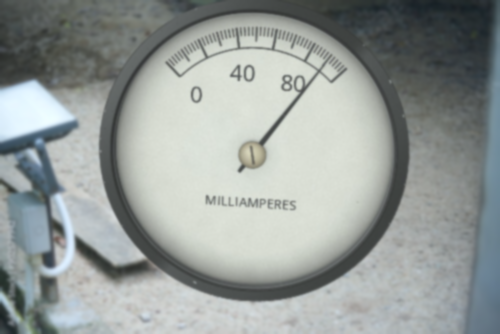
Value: 90 (mA)
